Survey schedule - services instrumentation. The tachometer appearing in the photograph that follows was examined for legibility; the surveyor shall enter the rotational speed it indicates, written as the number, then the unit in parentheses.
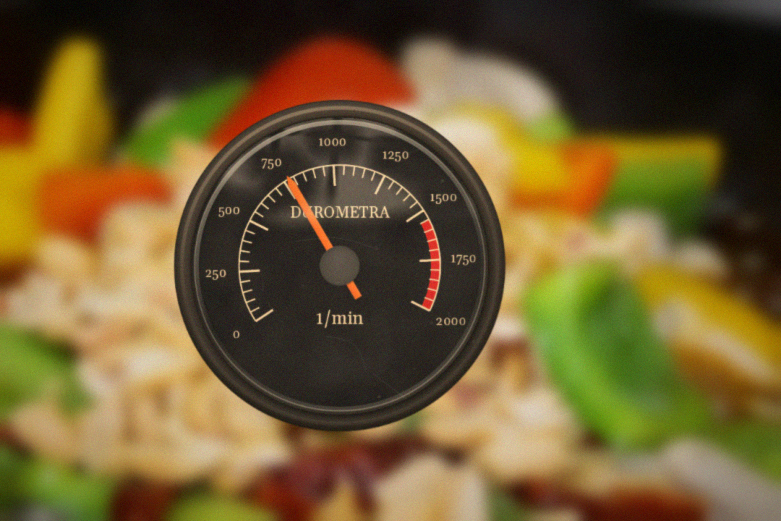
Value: 775 (rpm)
